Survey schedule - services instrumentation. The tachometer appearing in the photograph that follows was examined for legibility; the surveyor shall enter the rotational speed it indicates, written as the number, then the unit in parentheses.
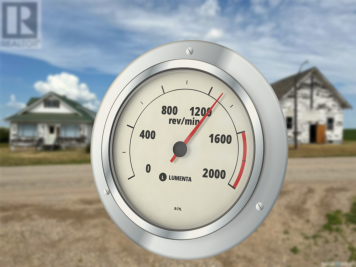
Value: 1300 (rpm)
